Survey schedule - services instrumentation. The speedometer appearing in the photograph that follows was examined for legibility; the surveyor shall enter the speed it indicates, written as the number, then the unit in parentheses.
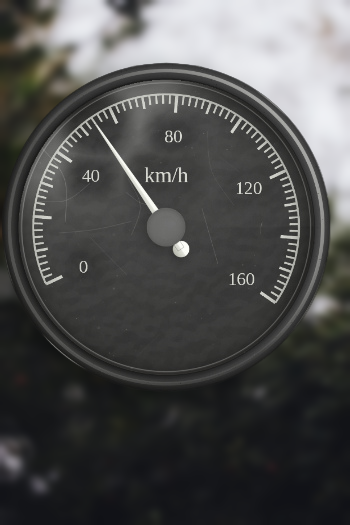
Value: 54 (km/h)
